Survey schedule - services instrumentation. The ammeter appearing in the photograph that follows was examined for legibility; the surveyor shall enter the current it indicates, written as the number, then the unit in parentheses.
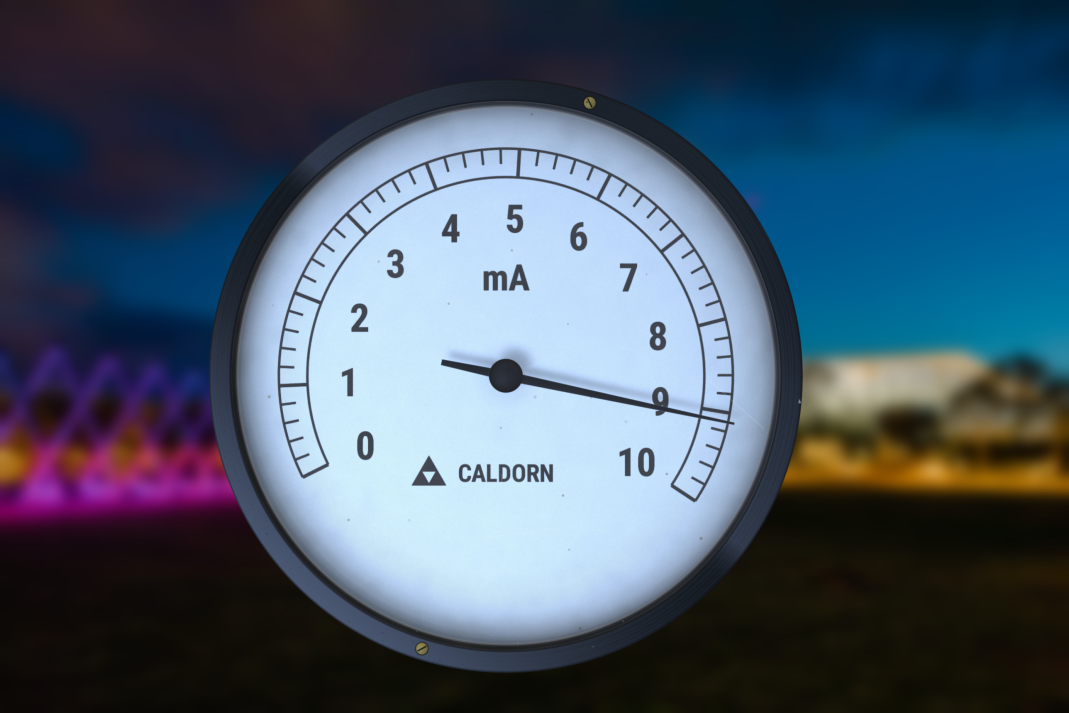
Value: 9.1 (mA)
